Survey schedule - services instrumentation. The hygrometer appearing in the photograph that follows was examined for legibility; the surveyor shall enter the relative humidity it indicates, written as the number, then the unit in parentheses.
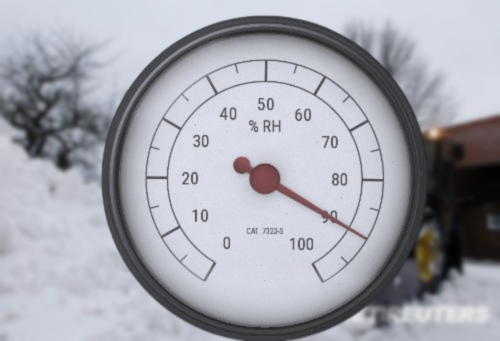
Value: 90 (%)
